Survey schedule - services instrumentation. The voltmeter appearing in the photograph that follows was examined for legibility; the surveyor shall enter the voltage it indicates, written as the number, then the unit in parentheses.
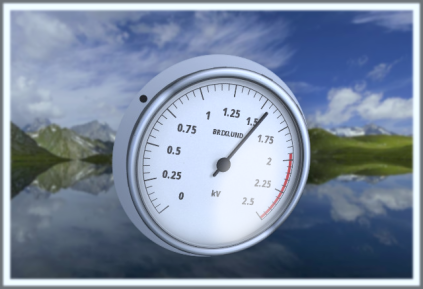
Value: 1.55 (kV)
